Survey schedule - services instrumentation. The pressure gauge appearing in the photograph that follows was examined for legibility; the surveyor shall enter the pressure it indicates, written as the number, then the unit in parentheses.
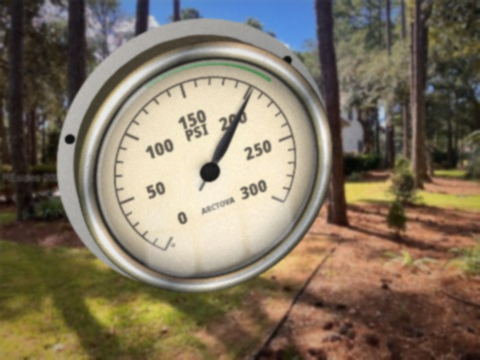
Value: 200 (psi)
